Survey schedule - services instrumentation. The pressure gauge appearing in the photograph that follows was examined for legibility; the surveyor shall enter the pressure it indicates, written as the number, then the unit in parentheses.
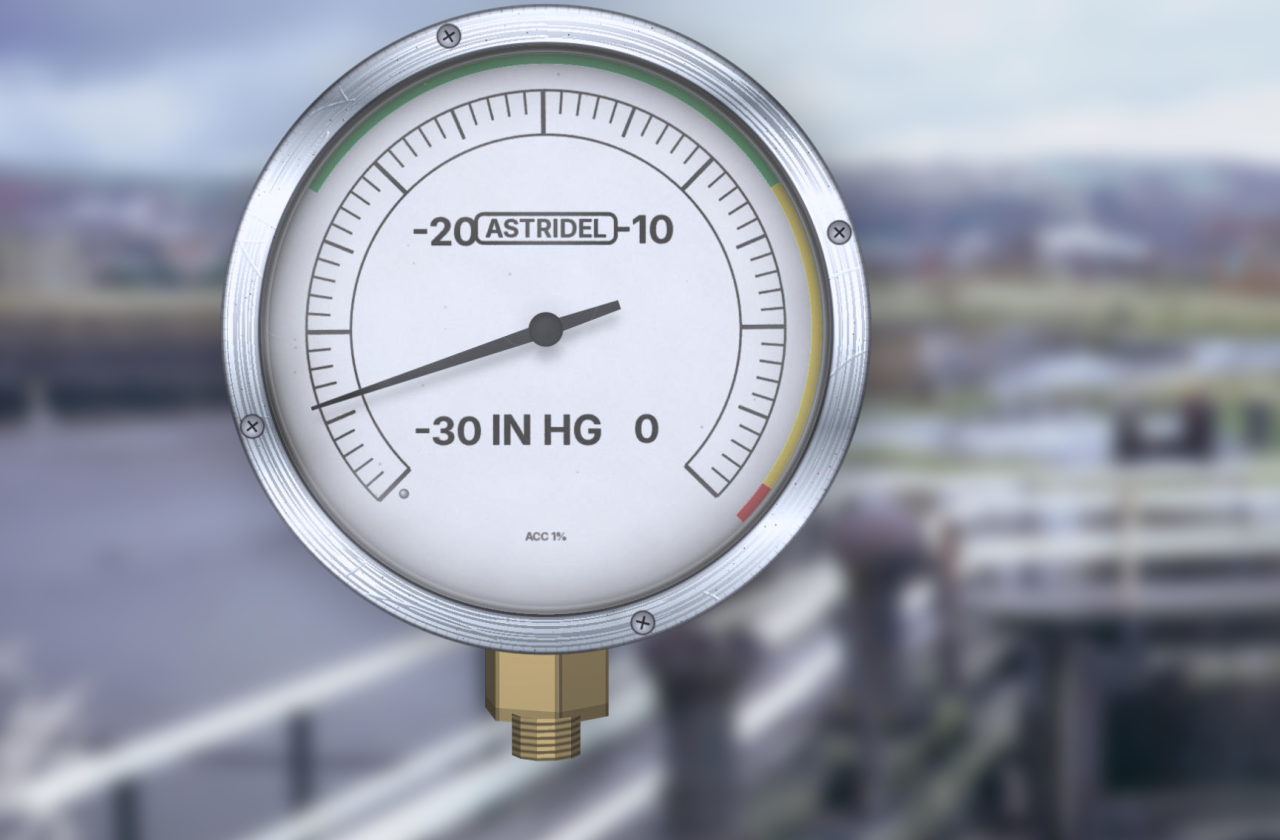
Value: -27 (inHg)
